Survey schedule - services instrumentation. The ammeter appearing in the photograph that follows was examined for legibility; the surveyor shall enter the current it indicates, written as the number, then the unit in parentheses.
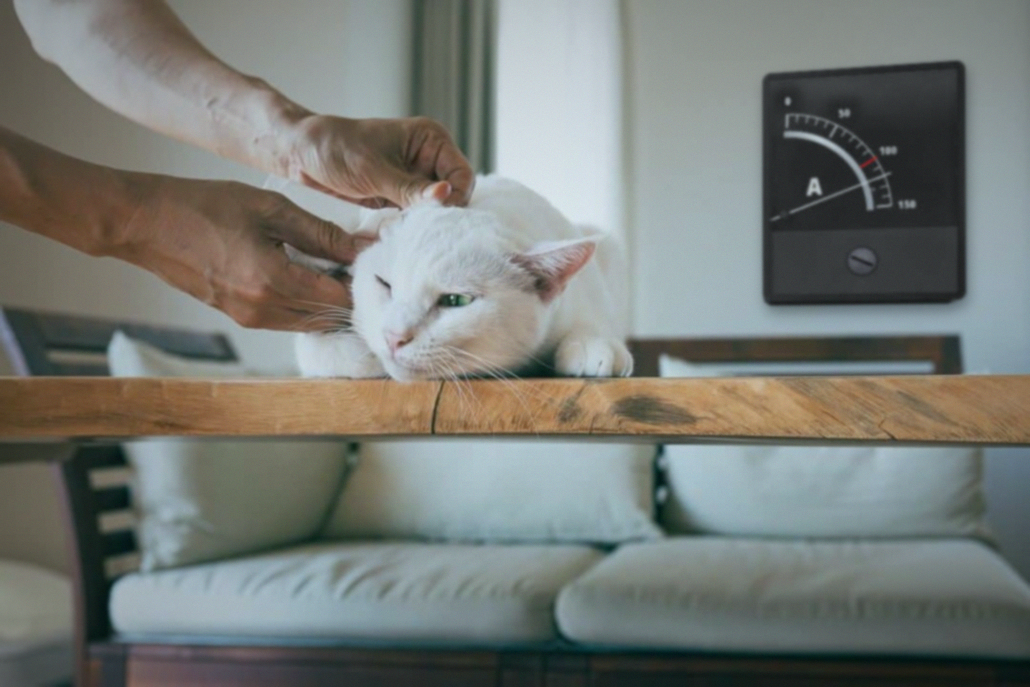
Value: 120 (A)
